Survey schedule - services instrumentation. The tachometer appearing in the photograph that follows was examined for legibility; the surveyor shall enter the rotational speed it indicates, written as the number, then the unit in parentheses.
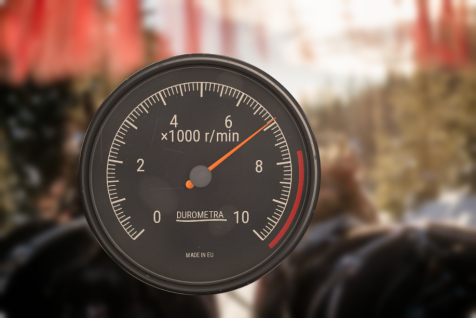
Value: 6900 (rpm)
